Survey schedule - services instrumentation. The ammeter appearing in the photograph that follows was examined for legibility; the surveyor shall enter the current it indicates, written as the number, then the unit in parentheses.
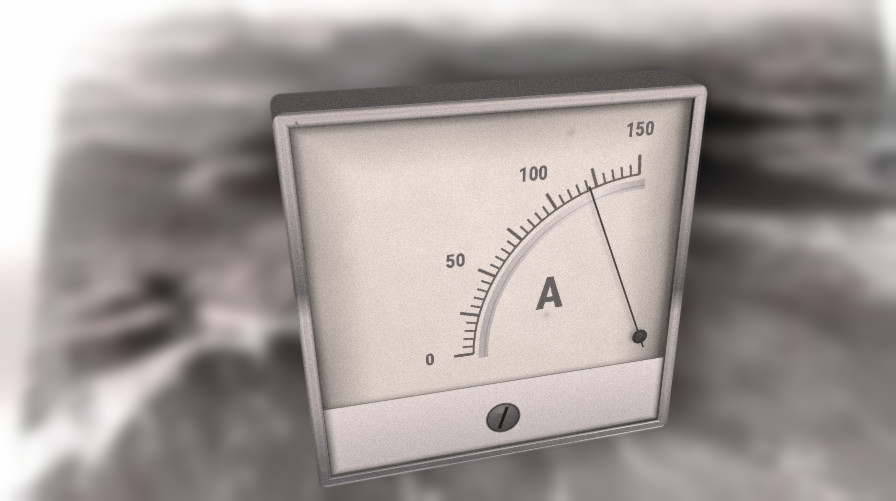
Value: 120 (A)
